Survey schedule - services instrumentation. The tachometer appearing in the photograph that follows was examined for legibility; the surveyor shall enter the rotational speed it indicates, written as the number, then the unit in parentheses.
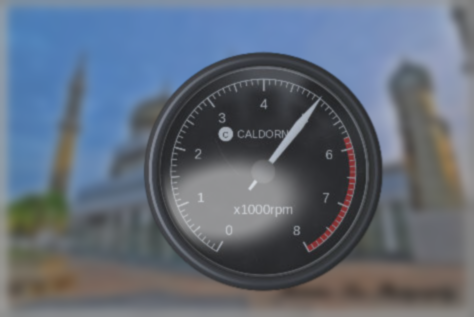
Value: 5000 (rpm)
